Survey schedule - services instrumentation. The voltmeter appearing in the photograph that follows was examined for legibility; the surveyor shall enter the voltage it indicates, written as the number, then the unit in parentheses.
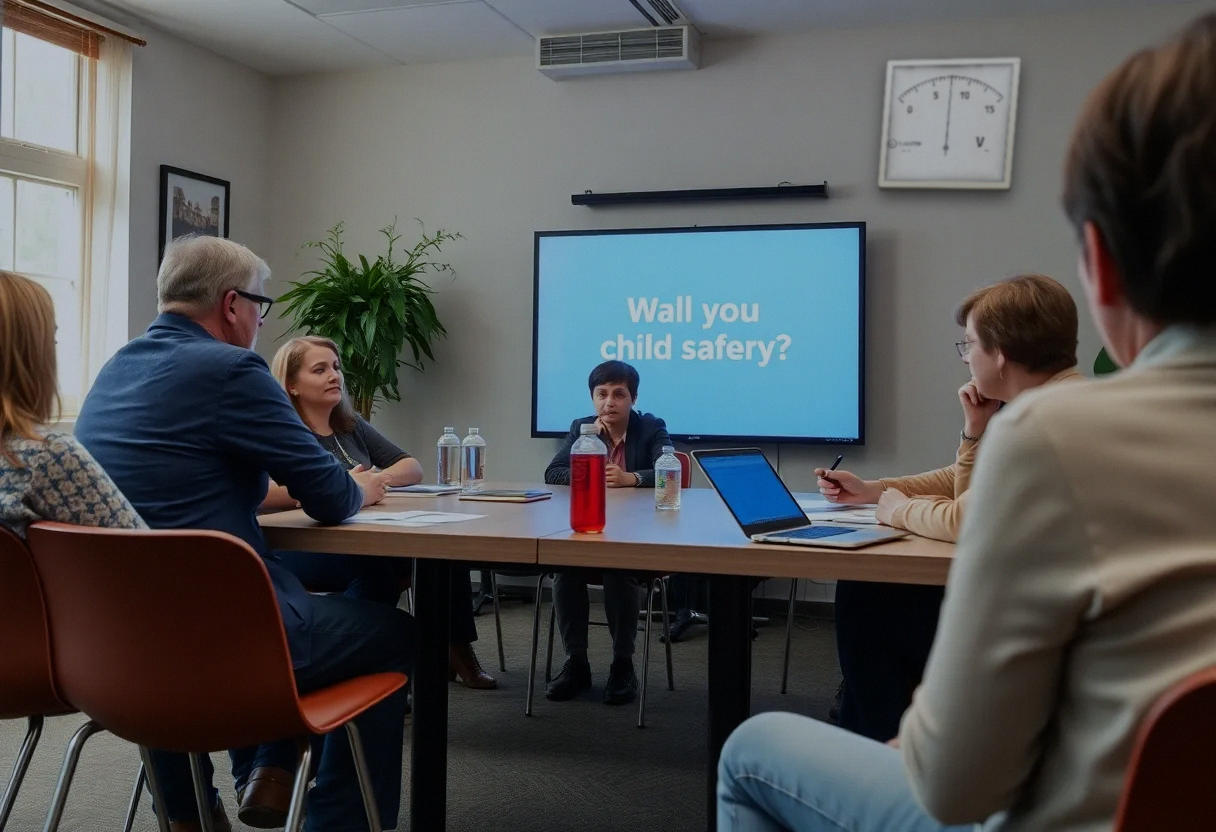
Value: 7.5 (V)
